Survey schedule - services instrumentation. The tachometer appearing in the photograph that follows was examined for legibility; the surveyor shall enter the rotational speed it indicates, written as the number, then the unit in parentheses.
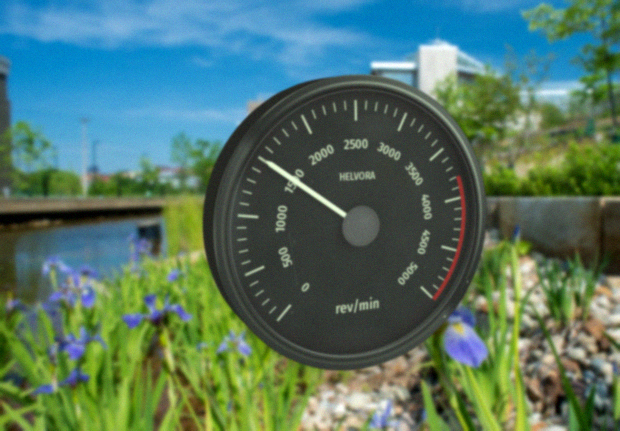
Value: 1500 (rpm)
